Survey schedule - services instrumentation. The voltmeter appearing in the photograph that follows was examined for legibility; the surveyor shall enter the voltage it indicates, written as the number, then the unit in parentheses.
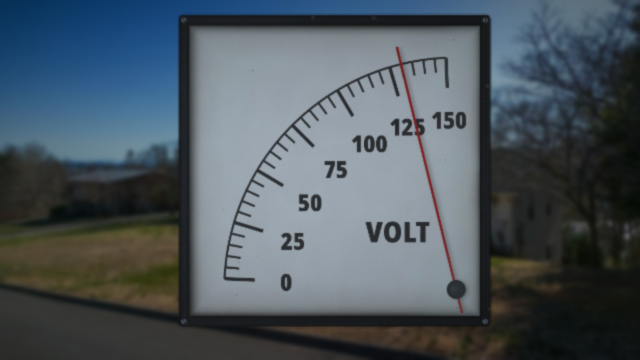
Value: 130 (V)
